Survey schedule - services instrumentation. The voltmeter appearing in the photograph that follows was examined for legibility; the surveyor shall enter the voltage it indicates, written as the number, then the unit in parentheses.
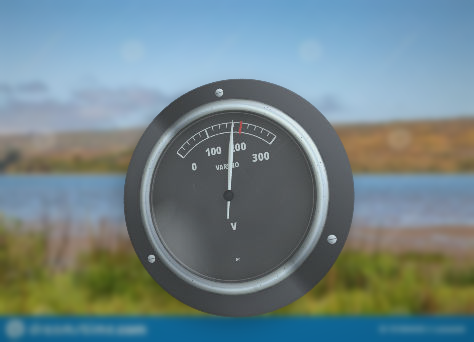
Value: 180 (V)
